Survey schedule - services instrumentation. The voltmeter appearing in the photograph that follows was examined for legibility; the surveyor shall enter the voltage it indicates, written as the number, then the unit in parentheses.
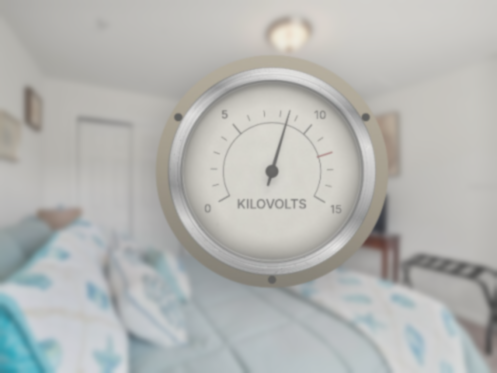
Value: 8.5 (kV)
